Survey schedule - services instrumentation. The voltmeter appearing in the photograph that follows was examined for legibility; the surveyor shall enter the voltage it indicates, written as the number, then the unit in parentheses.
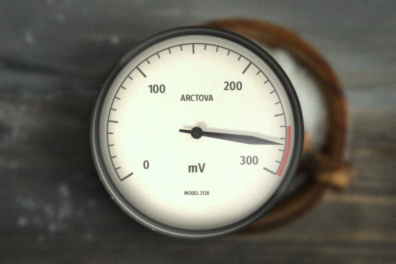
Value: 275 (mV)
